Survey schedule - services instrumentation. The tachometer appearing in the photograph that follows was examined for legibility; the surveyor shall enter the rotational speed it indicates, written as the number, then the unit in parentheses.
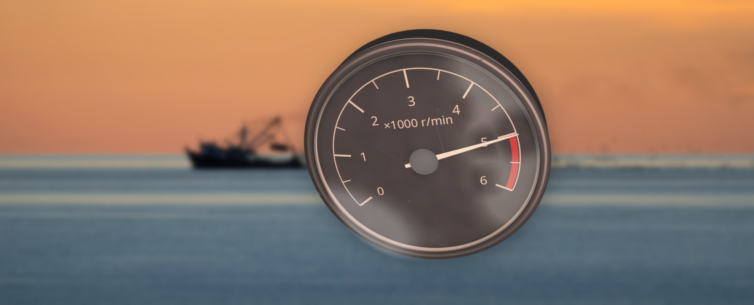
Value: 5000 (rpm)
